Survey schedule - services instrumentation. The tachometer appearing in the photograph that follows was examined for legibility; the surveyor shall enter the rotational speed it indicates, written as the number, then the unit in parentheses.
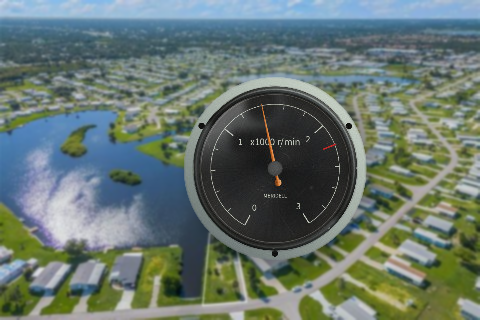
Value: 1400 (rpm)
